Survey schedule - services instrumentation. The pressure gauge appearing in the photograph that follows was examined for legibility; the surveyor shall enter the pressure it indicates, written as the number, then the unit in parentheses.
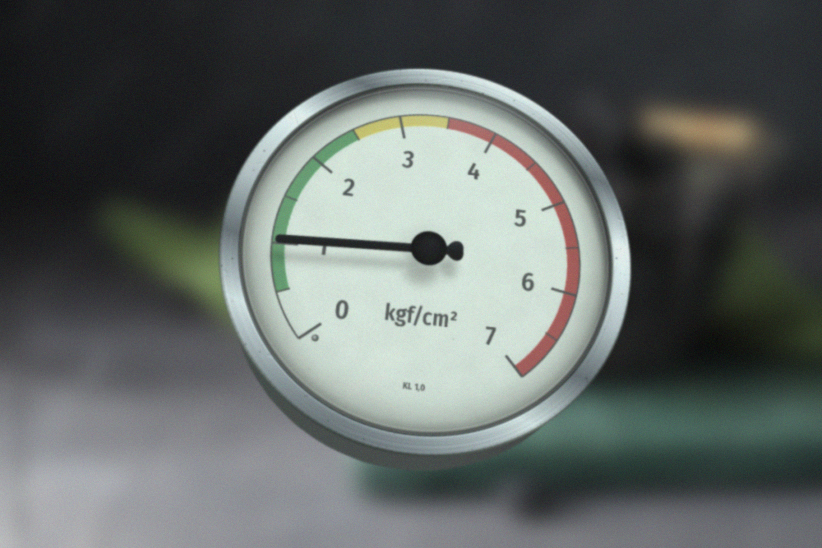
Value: 1 (kg/cm²)
